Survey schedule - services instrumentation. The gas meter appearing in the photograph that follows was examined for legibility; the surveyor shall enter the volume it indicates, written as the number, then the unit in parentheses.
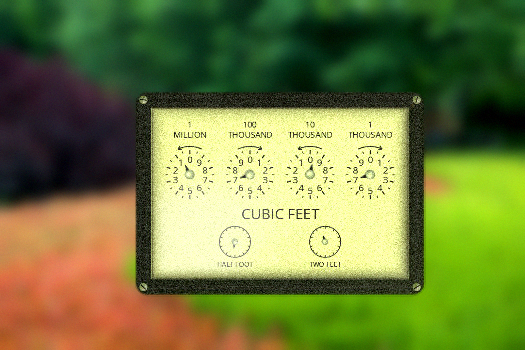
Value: 69700 (ft³)
